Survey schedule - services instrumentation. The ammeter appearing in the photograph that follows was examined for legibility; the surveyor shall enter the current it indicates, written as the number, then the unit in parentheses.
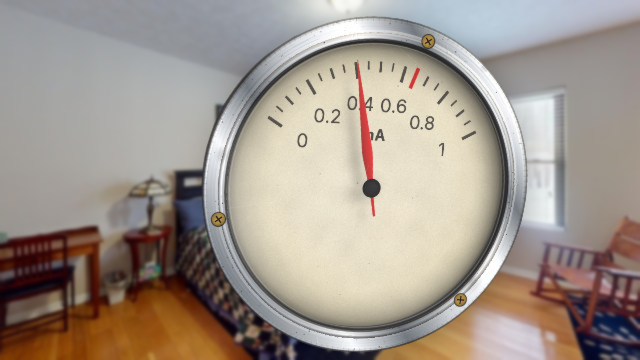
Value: 0.4 (mA)
